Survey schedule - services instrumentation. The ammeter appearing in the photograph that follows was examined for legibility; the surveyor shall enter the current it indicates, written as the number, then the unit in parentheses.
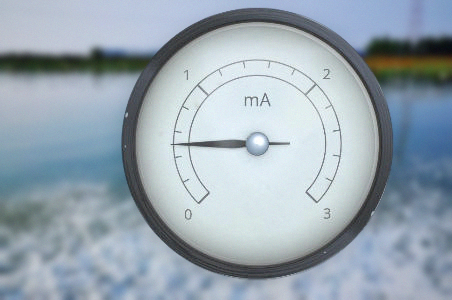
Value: 0.5 (mA)
